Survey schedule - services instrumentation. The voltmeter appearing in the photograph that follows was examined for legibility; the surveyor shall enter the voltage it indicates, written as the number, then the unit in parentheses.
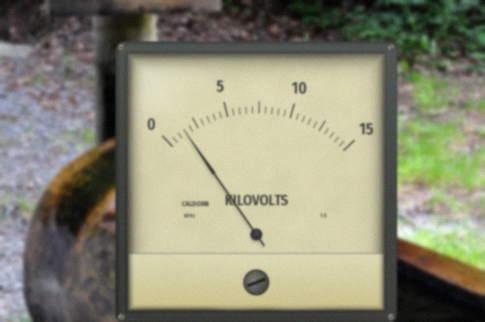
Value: 1.5 (kV)
